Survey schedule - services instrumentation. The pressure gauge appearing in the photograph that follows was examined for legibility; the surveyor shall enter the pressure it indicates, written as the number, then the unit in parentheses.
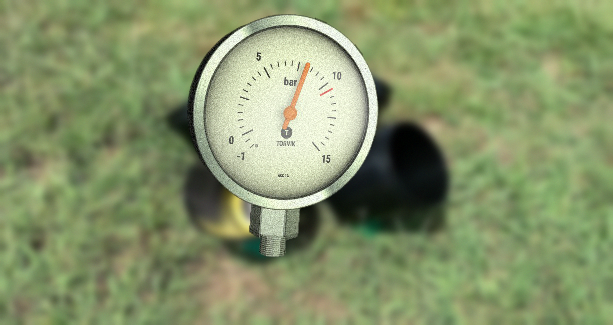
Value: 8 (bar)
